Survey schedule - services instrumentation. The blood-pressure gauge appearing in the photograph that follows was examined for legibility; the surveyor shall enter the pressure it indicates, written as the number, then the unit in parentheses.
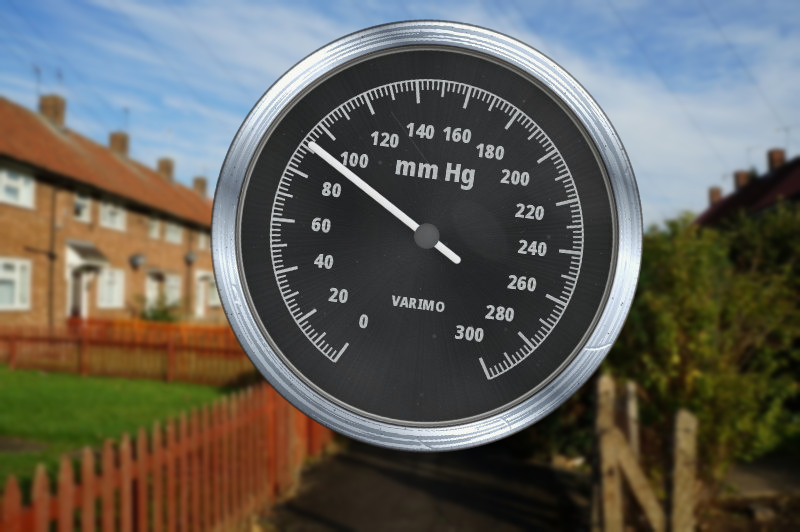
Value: 92 (mmHg)
